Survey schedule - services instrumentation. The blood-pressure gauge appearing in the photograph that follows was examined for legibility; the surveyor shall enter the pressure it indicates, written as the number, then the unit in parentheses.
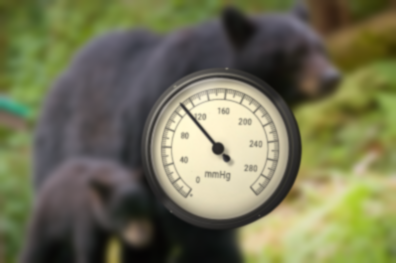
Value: 110 (mmHg)
